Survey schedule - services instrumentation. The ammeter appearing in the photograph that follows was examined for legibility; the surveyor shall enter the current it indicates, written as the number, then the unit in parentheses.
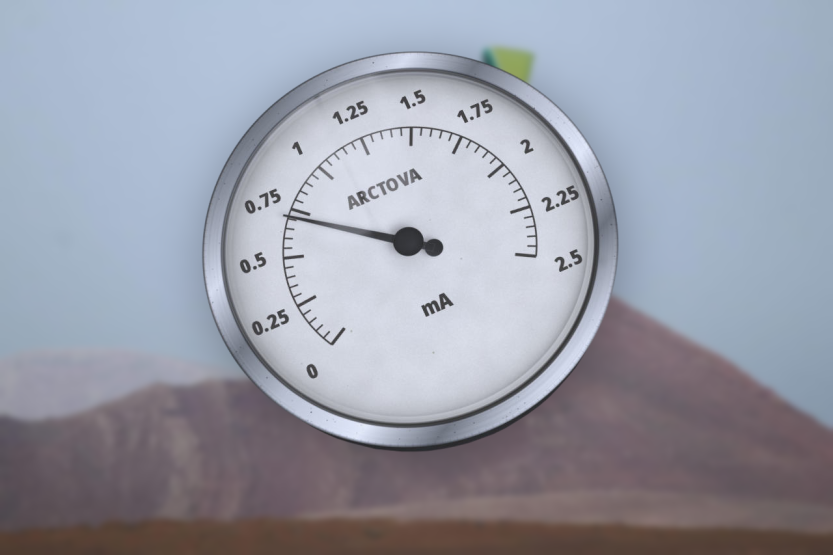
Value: 0.7 (mA)
